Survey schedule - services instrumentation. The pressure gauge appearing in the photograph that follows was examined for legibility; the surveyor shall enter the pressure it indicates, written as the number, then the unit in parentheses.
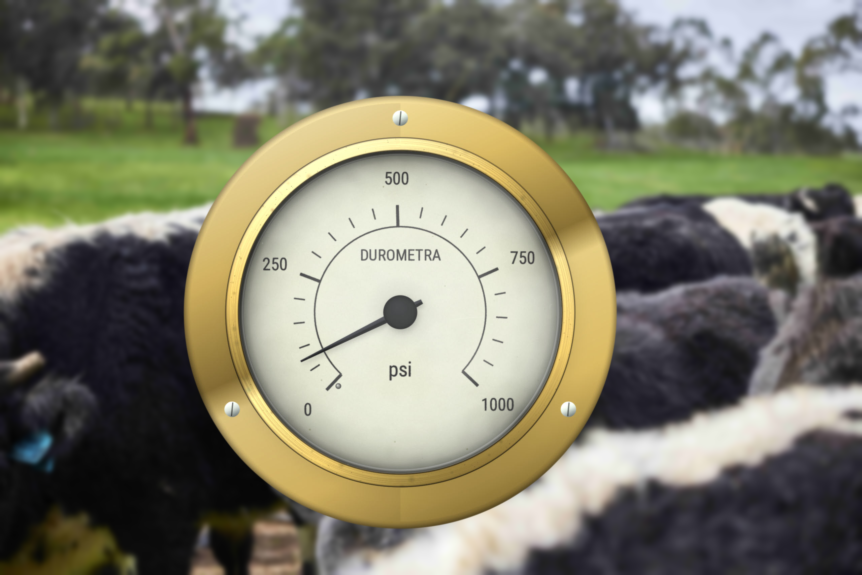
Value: 75 (psi)
